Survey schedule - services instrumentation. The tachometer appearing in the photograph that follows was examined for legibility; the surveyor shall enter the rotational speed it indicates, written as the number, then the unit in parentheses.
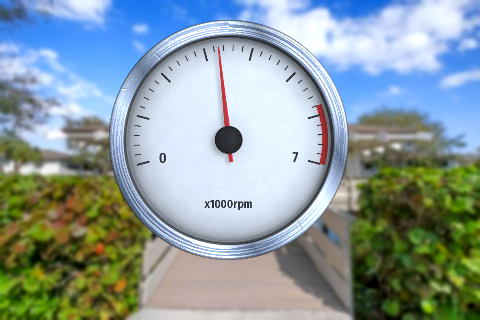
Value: 3300 (rpm)
